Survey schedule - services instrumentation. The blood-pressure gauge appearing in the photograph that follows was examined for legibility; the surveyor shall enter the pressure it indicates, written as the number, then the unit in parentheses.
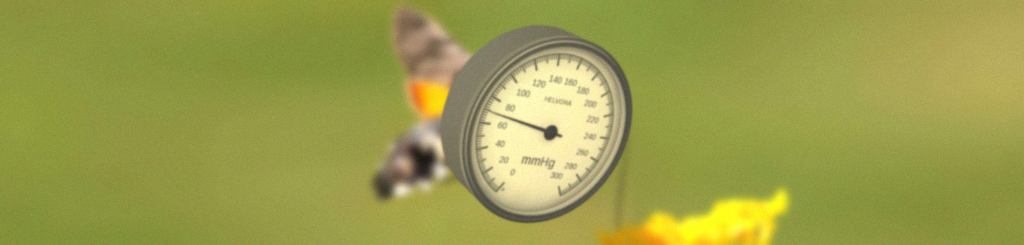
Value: 70 (mmHg)
